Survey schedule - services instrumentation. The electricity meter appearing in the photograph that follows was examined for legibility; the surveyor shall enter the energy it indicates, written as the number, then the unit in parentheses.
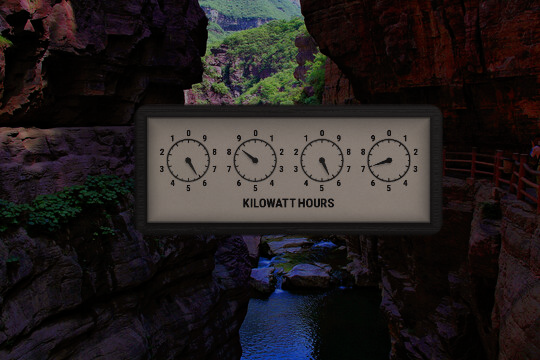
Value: 5857 (kWh)
